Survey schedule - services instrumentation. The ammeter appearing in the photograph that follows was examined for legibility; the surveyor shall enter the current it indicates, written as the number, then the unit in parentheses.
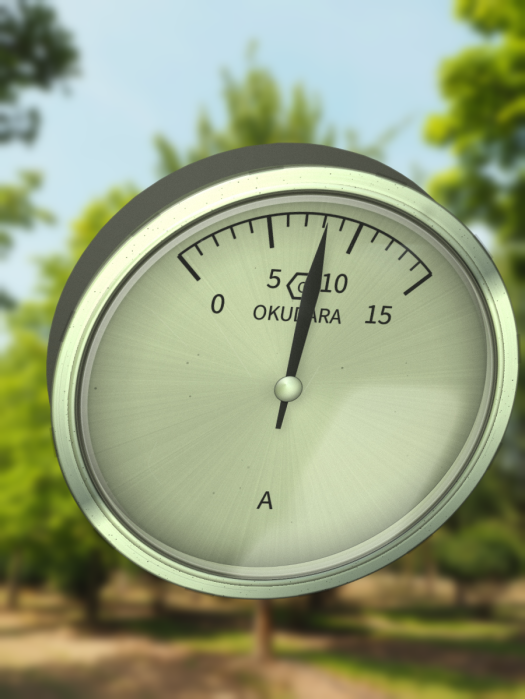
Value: 8 (A)
